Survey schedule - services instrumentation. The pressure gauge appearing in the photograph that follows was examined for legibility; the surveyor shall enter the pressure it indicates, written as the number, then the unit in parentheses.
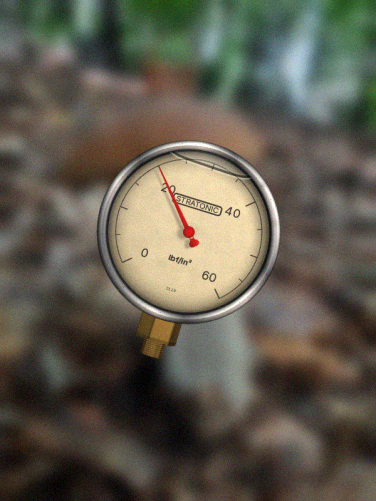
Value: 20 (psi)
